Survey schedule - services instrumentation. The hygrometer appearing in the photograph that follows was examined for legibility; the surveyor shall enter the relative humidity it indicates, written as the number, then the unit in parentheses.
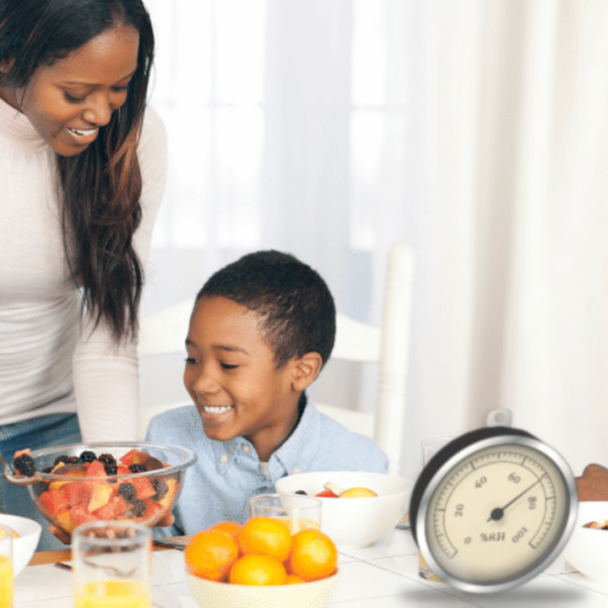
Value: 70 (%)
